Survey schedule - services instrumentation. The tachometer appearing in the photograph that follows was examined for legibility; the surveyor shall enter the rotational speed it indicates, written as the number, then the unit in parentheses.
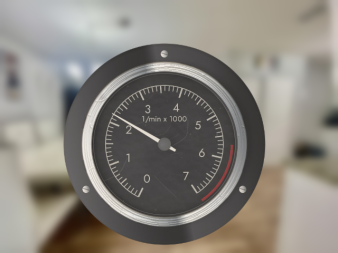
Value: 2200 (rpm)
